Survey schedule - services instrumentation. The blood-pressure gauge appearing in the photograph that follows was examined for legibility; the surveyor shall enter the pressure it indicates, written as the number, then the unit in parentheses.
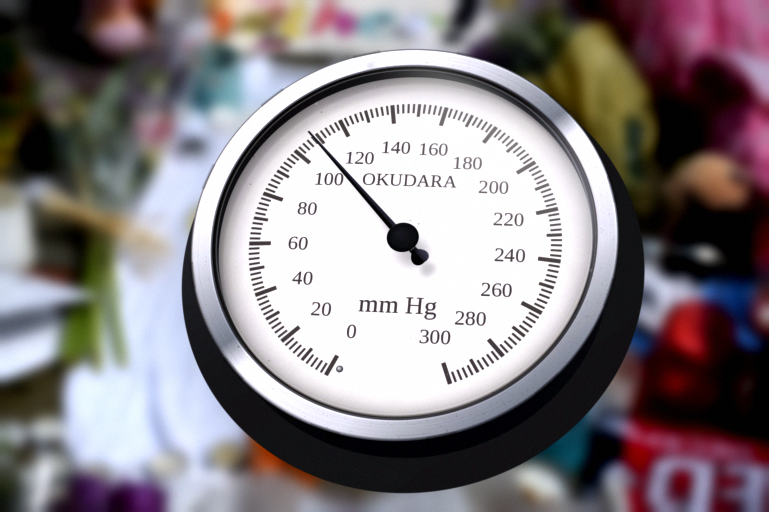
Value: 108 (mmHg)
